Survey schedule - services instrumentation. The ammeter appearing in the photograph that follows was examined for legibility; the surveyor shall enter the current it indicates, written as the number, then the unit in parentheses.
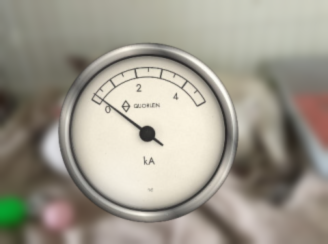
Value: 0.25 (kA)
